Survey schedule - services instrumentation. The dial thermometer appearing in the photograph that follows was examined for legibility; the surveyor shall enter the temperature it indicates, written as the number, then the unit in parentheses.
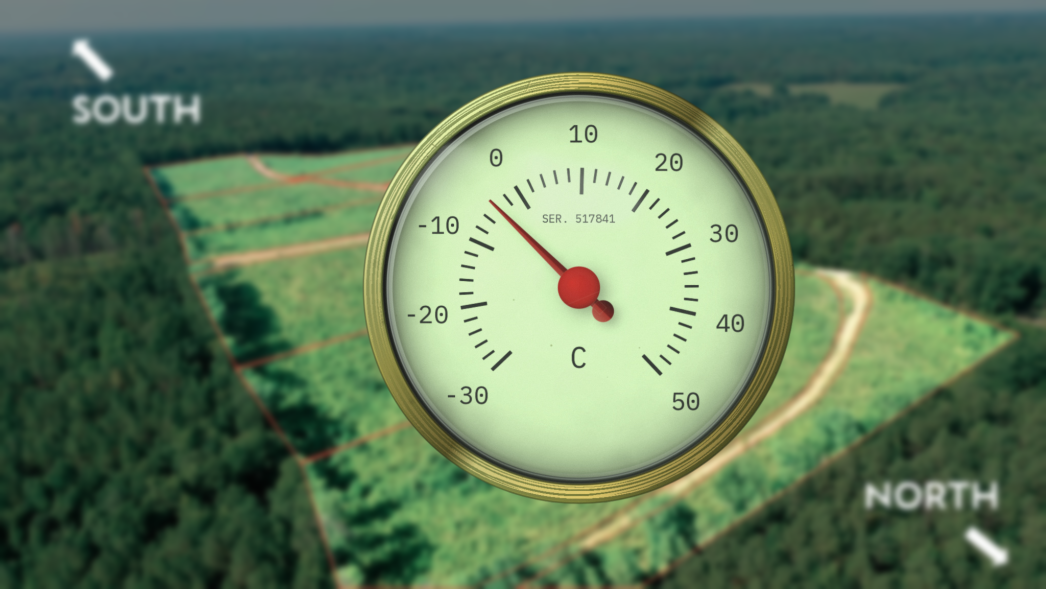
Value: -4 (°C)
